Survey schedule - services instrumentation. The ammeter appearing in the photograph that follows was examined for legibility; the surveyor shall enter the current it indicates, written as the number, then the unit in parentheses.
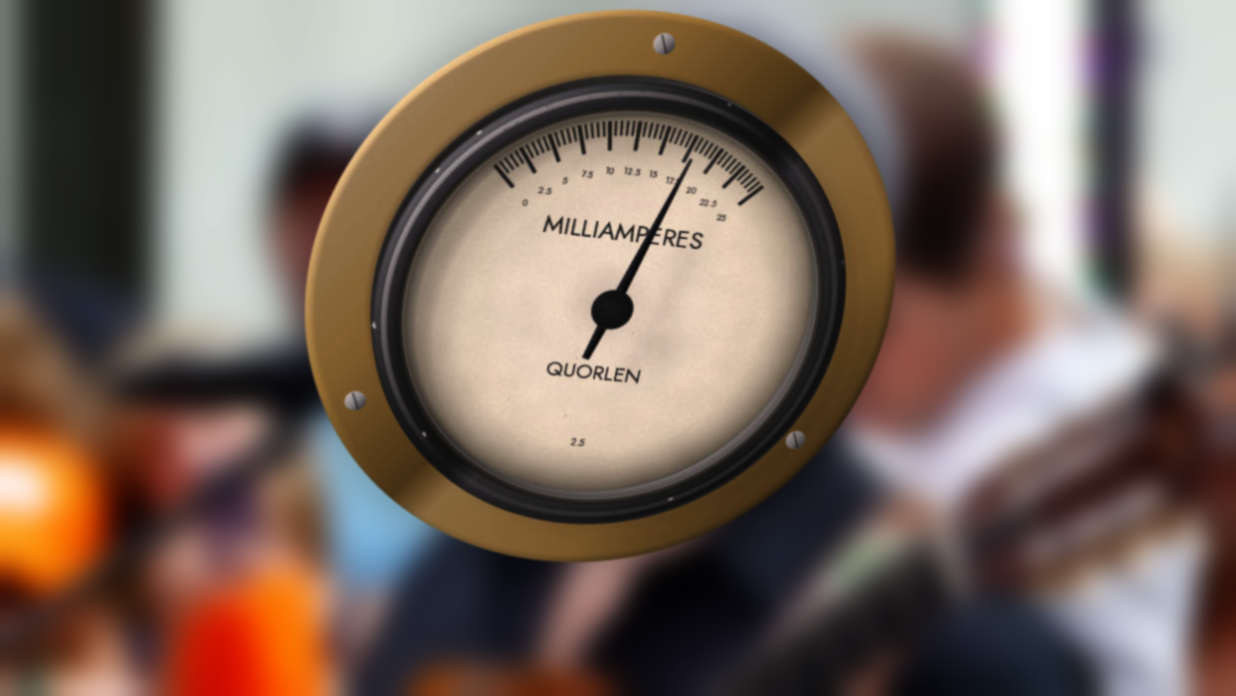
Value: 17.5 (mA)
